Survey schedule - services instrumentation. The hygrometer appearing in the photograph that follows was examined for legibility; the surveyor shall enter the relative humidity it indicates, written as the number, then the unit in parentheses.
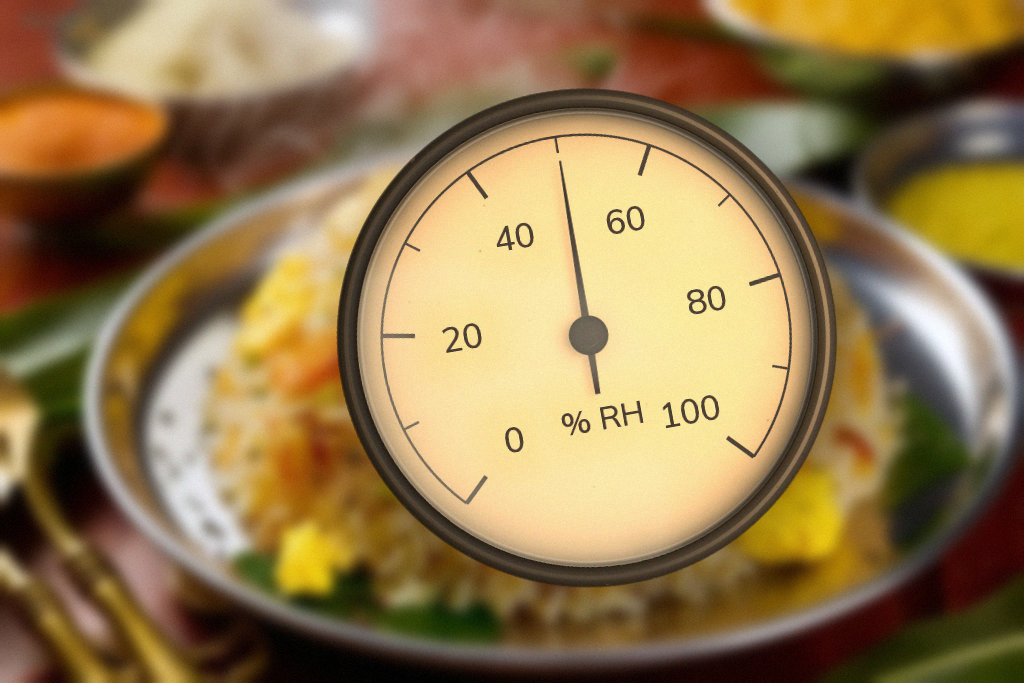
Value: 50 (%)
